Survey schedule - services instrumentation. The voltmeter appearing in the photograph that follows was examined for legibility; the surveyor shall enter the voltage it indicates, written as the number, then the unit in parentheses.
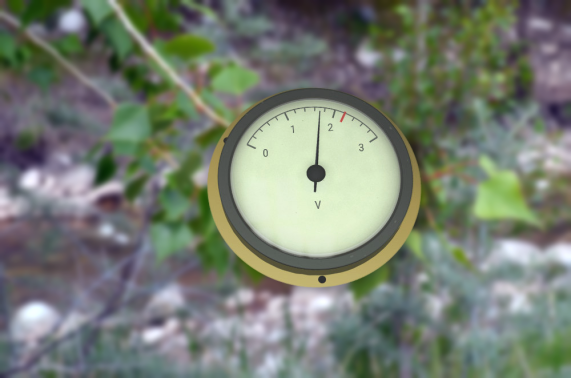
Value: 1.7 (V)
